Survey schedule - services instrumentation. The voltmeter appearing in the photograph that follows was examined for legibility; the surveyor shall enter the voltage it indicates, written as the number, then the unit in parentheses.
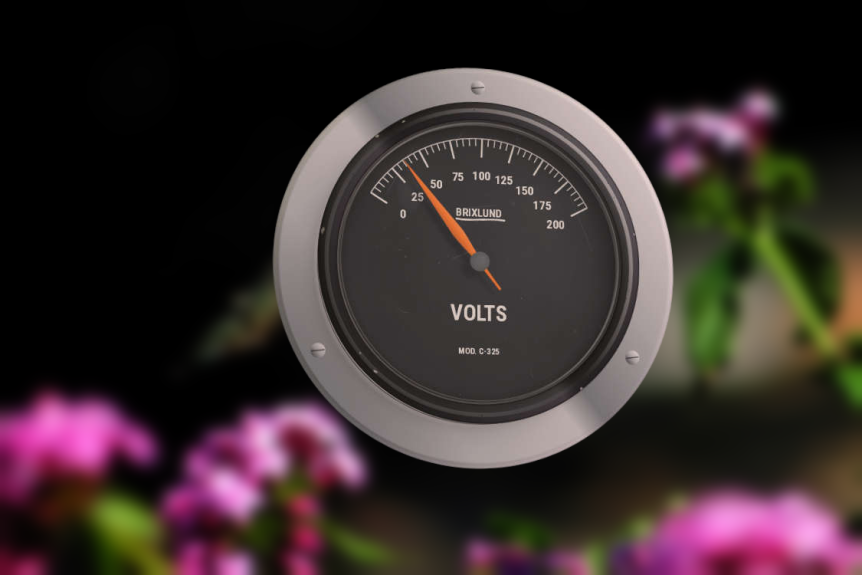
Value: 35 (V)
